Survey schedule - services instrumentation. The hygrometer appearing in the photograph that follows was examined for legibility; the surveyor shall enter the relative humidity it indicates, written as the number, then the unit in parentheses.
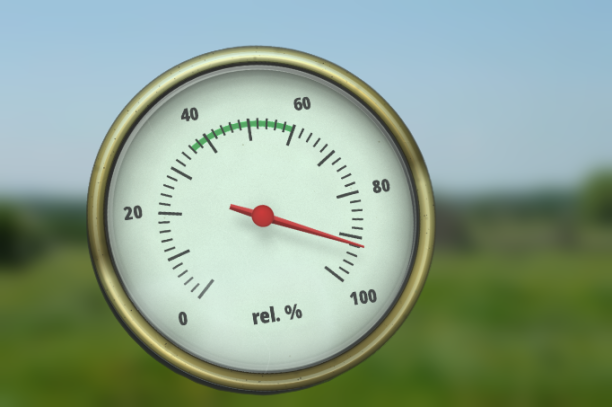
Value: 92 (%)
